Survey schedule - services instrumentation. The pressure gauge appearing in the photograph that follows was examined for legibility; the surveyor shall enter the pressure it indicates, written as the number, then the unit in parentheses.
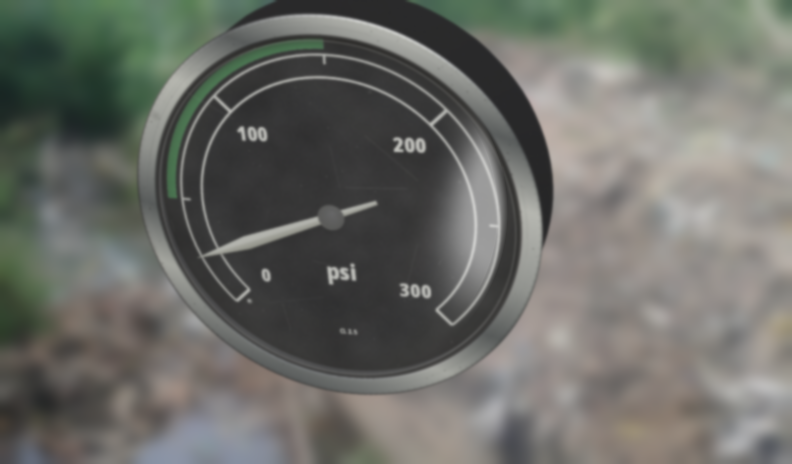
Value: 25 (psi)
